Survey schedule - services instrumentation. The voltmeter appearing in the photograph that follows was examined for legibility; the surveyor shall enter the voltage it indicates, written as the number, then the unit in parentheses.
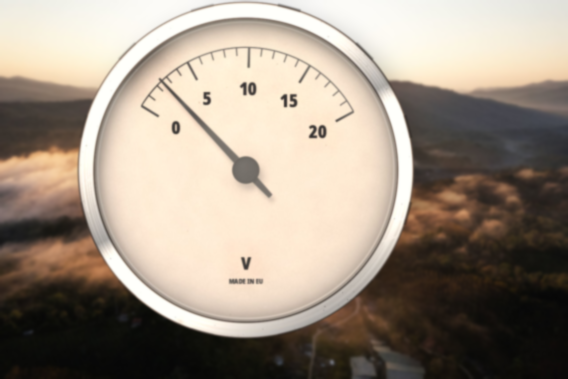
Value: 2.5 (V)
